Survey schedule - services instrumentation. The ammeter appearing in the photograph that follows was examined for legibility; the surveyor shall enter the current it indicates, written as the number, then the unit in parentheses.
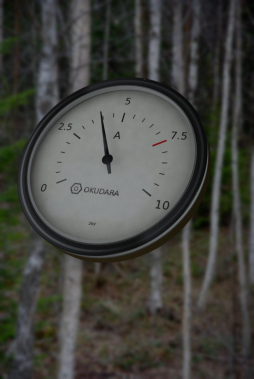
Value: 4 (A)
